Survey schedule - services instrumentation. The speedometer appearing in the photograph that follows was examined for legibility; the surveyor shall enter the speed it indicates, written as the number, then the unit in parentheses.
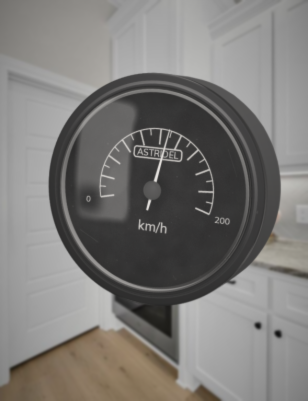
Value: 110 (km/h)
